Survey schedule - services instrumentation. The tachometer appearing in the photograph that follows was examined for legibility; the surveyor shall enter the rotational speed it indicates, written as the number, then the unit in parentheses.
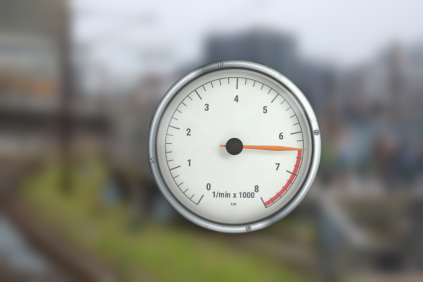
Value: 6400 (rpm)
